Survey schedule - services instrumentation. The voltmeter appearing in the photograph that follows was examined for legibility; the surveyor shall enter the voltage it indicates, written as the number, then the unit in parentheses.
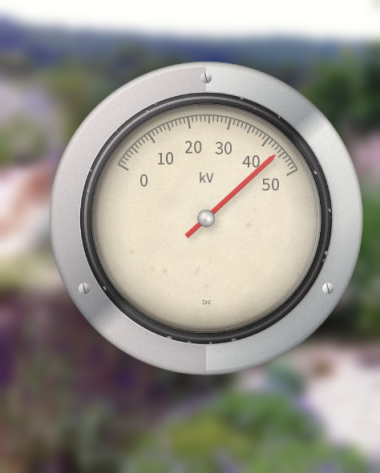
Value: 44 (kV)
